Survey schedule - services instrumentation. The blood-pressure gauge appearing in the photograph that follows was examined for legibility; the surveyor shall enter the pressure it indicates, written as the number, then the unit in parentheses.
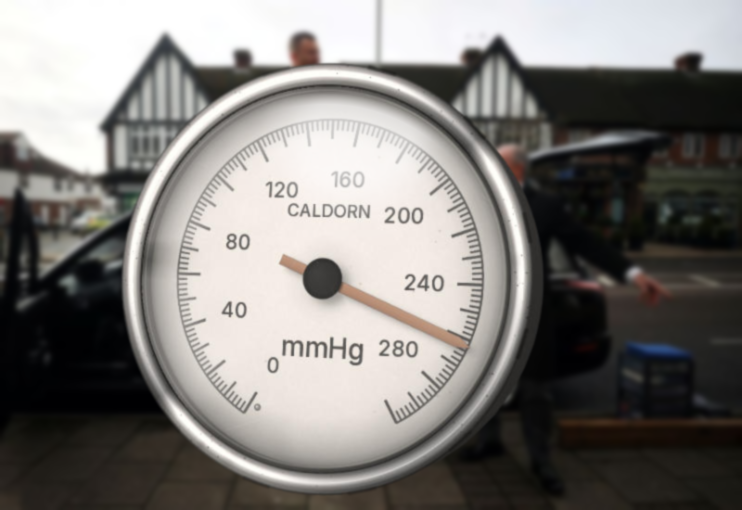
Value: 262 (mmHg)
